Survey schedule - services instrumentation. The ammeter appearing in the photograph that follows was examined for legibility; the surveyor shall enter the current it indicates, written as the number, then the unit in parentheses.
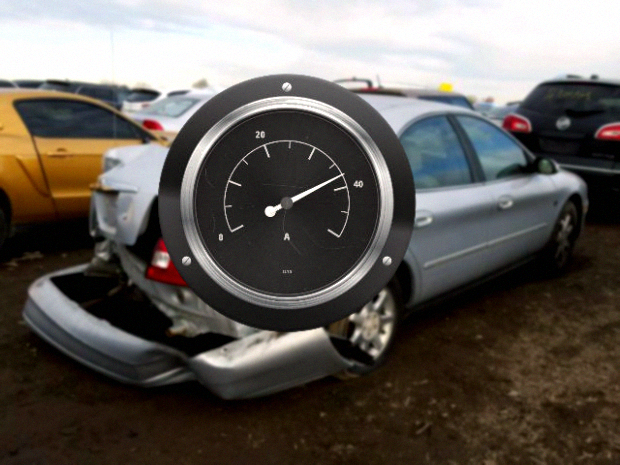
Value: 37.5 (A)
